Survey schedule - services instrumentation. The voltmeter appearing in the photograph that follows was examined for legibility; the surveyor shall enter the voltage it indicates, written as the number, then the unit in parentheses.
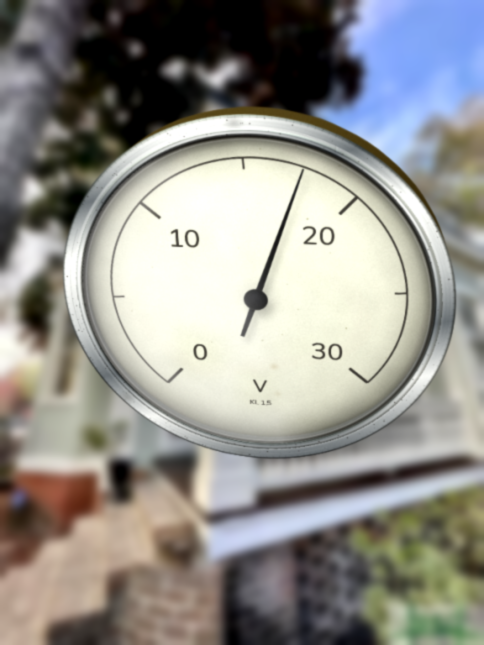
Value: 17.5 (V)
